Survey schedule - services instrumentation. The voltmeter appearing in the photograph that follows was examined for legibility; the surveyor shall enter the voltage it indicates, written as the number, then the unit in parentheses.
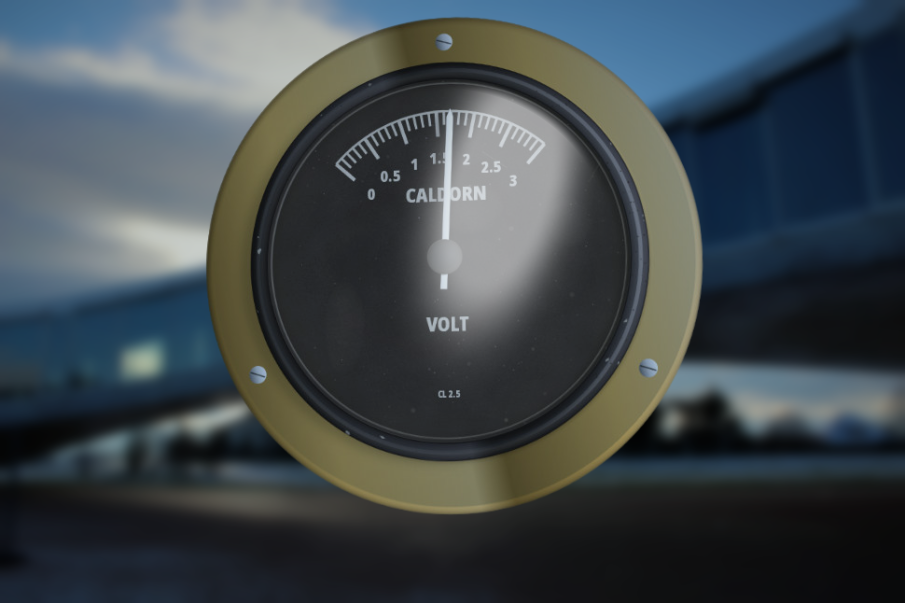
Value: 1.7 (V)
